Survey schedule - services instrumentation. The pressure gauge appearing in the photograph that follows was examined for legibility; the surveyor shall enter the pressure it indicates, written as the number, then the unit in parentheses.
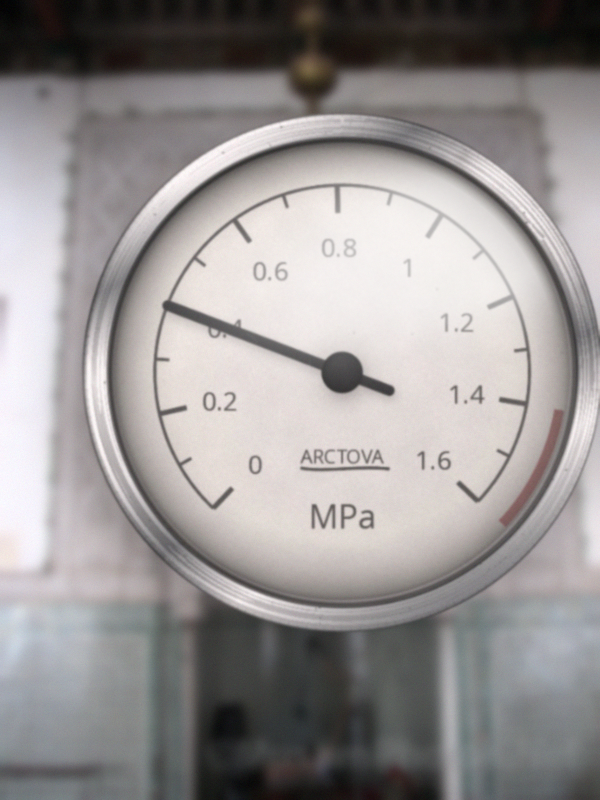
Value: 0.4 (MPa)
